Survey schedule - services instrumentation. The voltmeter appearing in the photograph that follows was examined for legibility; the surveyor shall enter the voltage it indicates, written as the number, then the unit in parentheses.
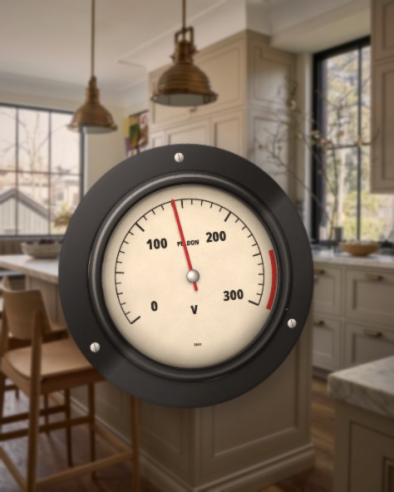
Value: 140 (V)
